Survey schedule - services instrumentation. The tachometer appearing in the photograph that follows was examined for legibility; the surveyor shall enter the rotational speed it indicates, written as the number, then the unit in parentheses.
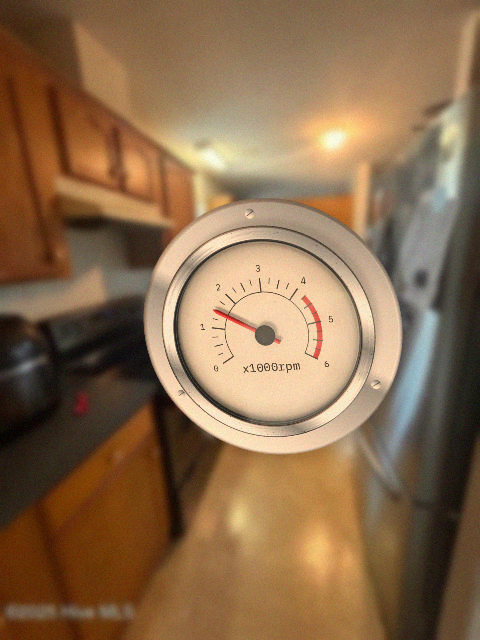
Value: 1500 (rpm)
